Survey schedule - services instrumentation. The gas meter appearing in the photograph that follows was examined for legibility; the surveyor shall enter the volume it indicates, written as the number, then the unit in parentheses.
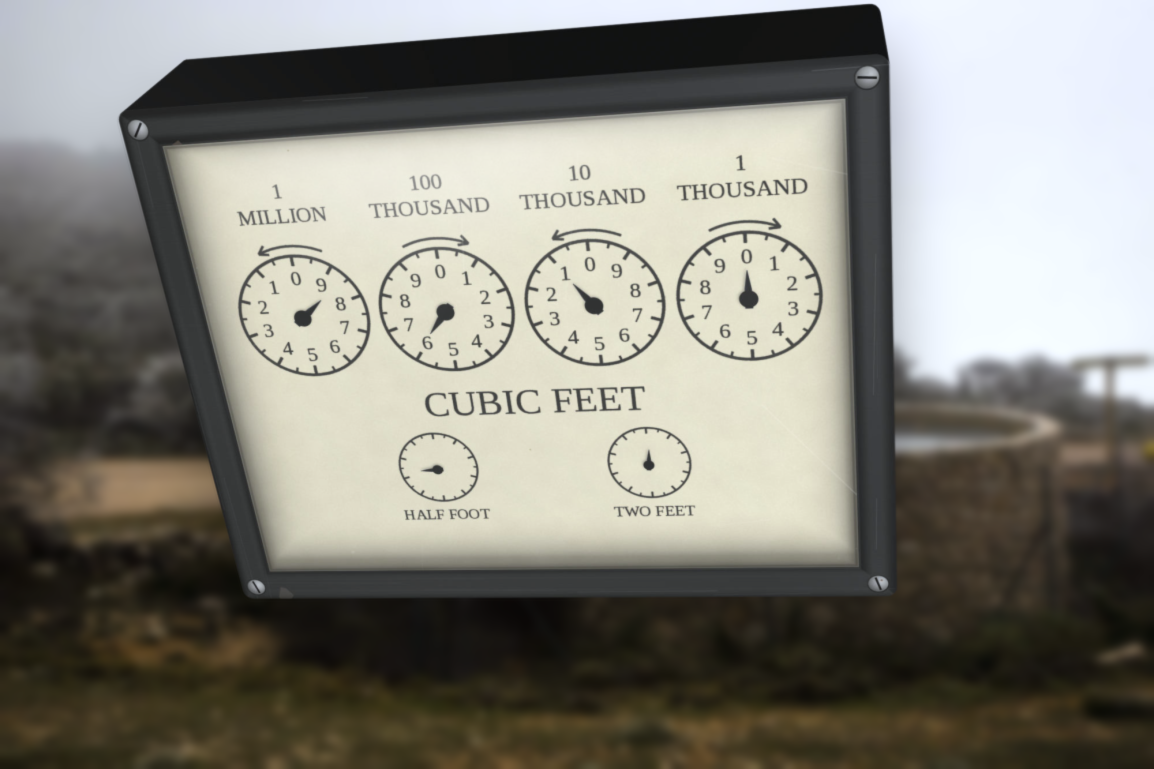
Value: 861000 (ft³)
